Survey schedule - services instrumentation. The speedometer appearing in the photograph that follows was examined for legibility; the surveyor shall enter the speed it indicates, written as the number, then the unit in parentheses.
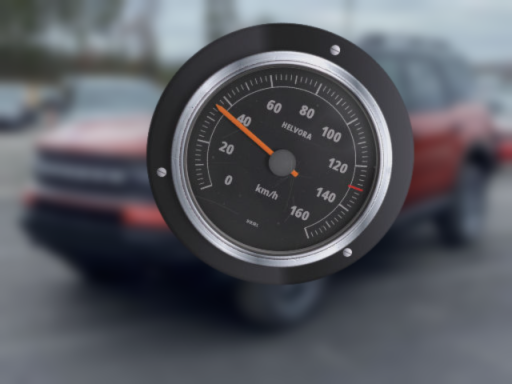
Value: 36 (km/h)
